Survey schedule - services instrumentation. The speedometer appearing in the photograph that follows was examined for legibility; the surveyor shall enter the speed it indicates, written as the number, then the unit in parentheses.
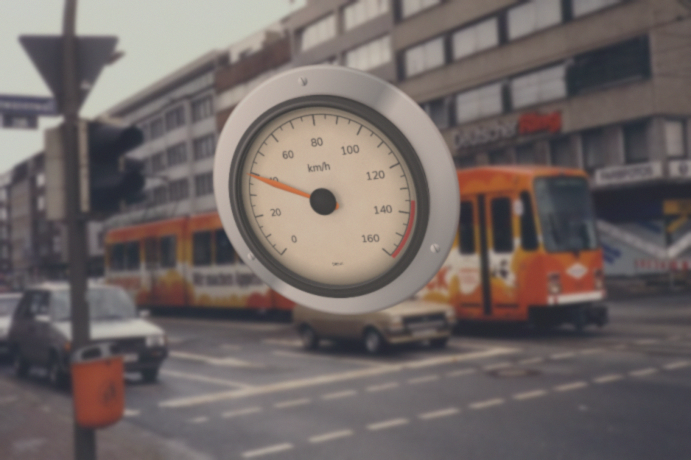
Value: 40 (km/h)
